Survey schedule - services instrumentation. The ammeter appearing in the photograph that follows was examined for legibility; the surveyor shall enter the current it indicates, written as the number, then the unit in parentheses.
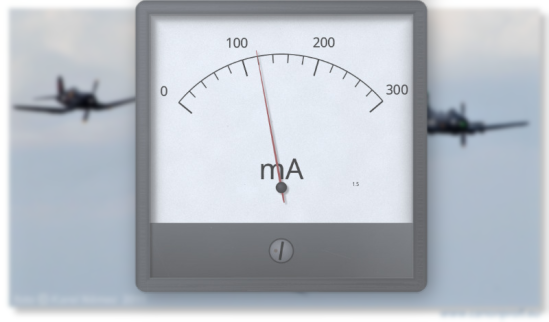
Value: 120 (mA)
